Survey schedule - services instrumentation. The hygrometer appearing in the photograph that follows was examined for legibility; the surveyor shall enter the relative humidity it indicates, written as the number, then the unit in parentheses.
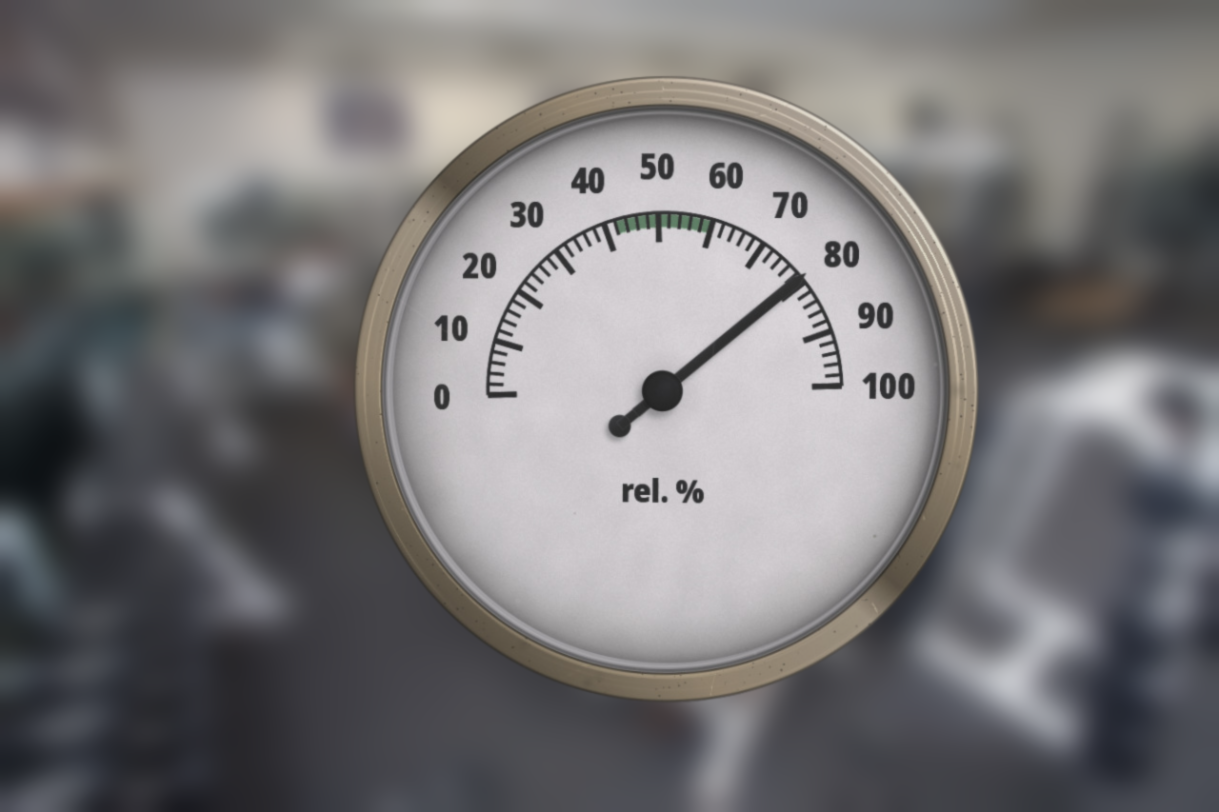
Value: 79 (%)
